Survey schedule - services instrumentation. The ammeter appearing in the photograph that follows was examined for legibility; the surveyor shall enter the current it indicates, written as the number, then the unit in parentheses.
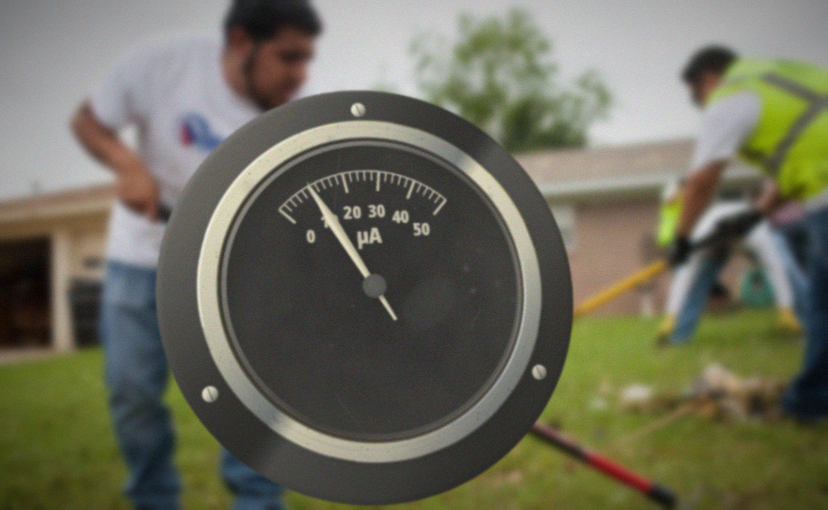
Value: 10 (µA)
